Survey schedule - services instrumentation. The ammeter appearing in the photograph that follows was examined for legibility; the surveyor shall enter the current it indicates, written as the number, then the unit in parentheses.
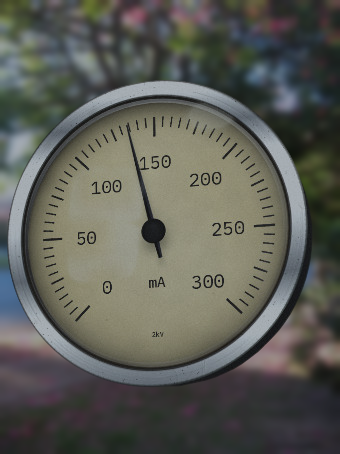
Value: 135 (mA)
